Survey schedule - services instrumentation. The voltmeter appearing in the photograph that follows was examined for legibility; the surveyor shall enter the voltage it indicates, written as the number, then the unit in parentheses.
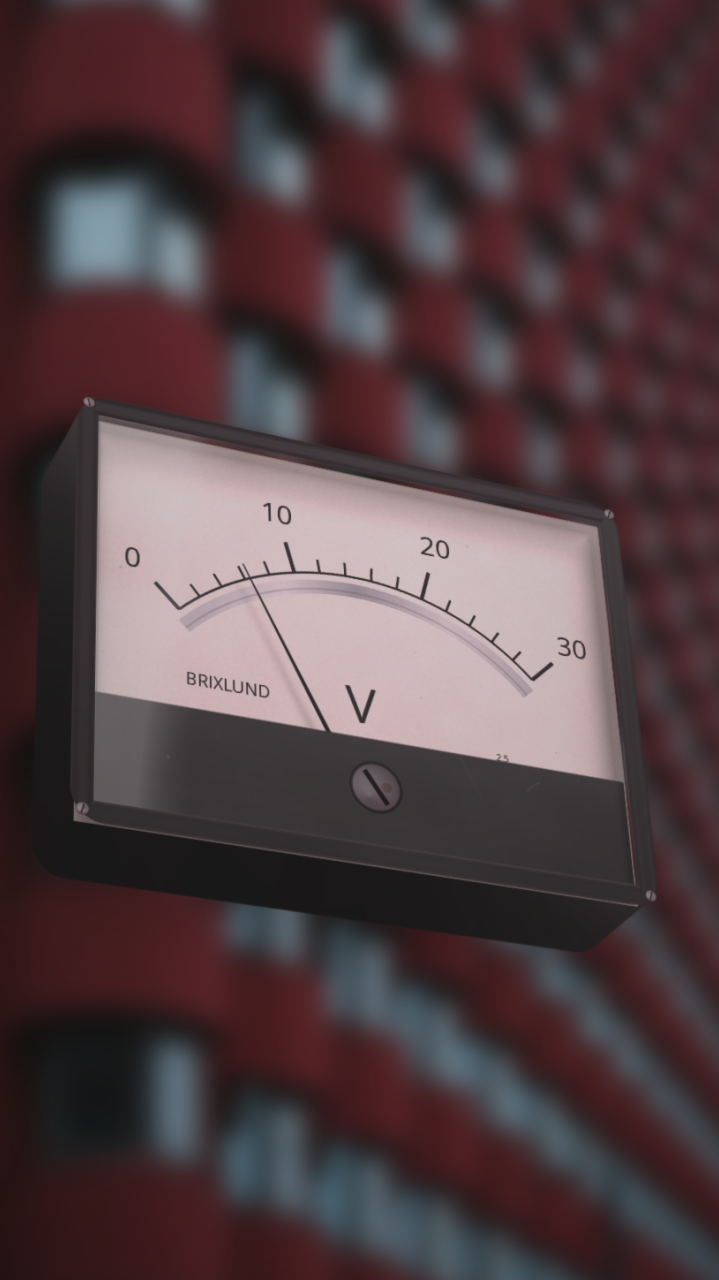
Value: 6 (V)
